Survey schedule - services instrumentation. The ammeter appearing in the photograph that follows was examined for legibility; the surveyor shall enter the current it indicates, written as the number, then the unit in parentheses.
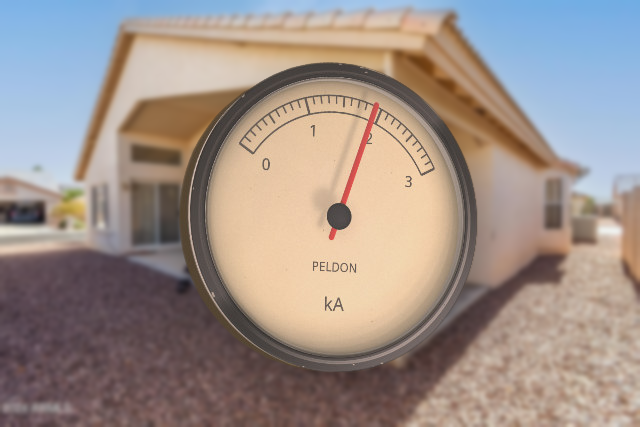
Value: 1.9 (kA)
